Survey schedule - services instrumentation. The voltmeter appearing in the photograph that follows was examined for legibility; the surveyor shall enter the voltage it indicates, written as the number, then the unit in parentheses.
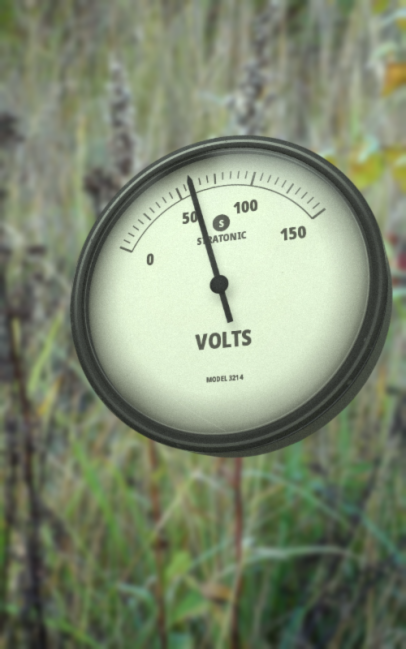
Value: 60 (V)
